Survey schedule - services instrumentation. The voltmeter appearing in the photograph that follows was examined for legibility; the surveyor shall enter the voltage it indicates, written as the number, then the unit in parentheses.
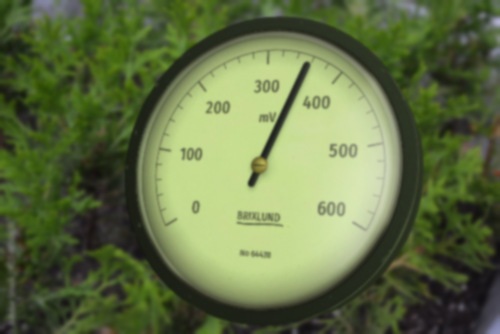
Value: 360 (mV)
